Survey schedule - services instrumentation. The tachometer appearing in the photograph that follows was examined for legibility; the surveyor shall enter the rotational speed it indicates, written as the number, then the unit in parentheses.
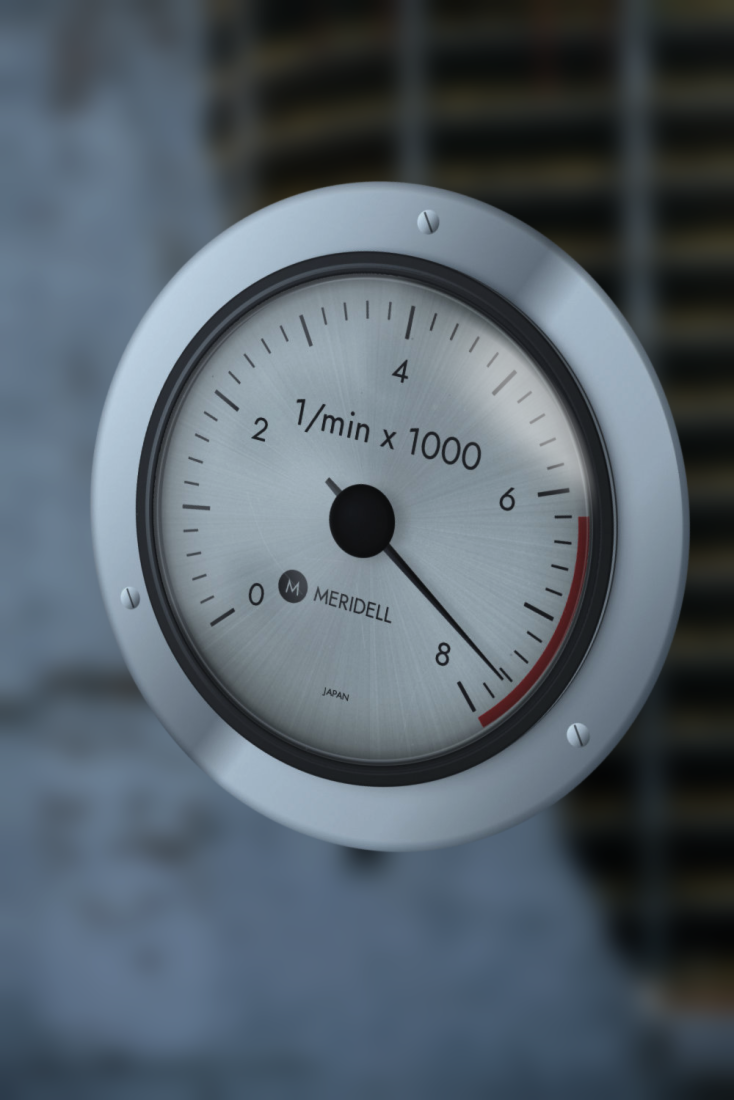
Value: 7600 (rpm)
